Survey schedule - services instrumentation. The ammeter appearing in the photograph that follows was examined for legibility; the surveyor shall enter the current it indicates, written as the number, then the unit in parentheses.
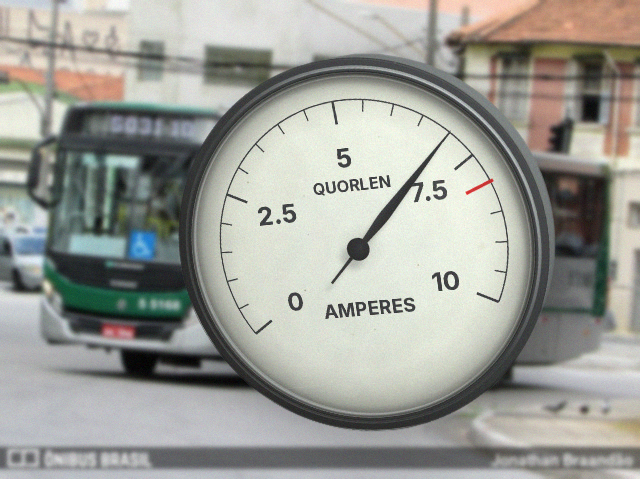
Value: 7 (A)
